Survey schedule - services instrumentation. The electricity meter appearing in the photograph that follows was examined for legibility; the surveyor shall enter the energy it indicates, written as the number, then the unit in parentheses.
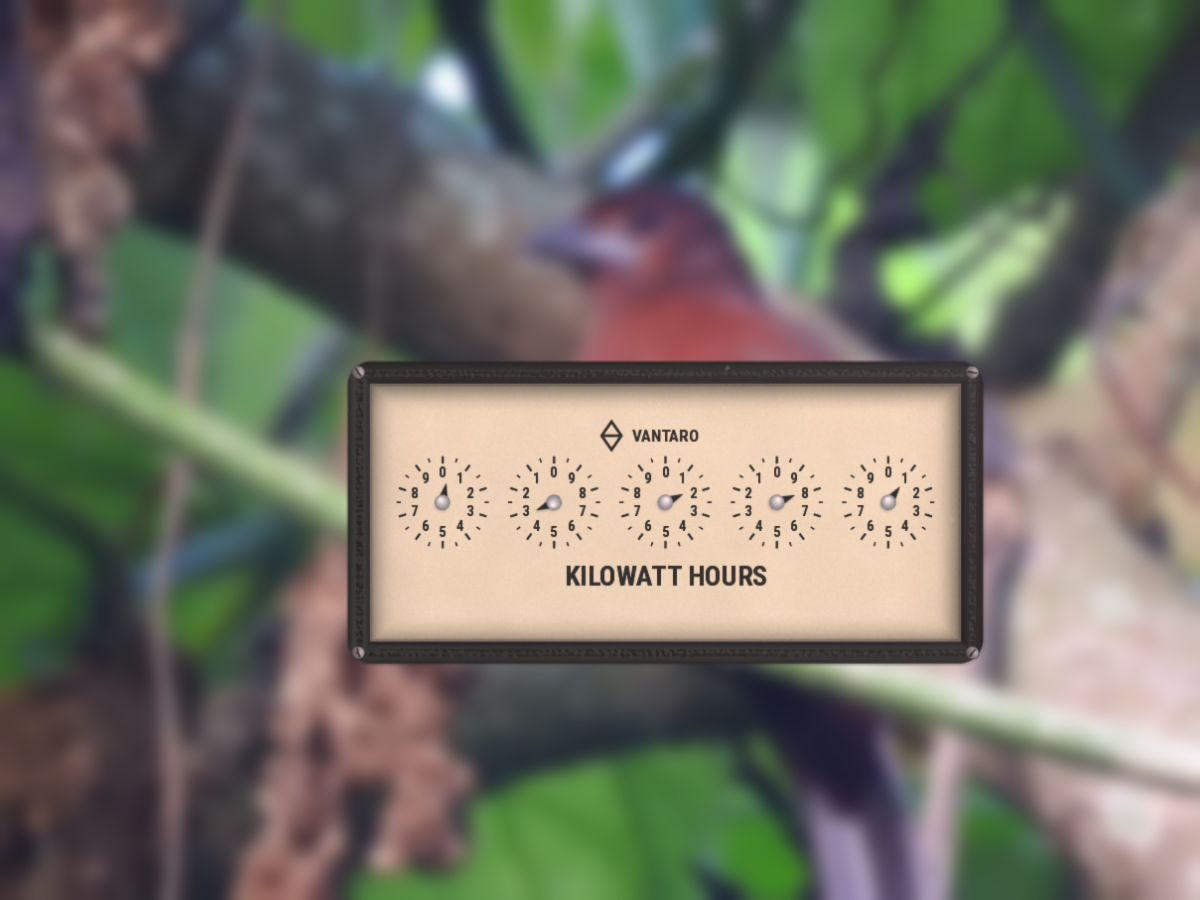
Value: 3181 (kWh)
